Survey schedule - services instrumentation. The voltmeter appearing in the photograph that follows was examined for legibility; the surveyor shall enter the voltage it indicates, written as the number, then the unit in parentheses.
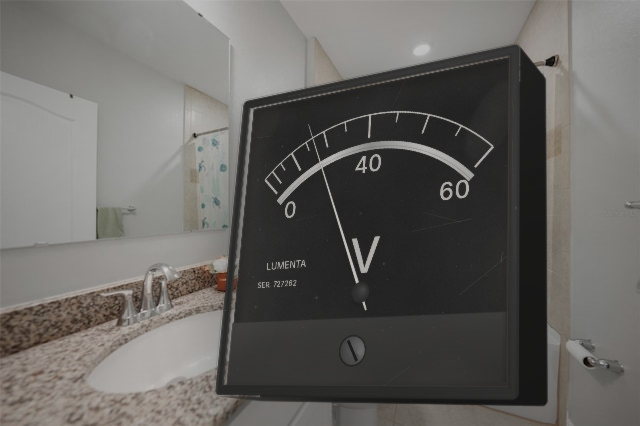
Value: 27.5 (V)
